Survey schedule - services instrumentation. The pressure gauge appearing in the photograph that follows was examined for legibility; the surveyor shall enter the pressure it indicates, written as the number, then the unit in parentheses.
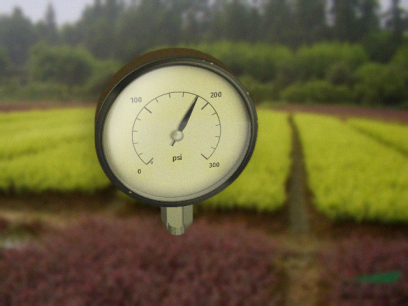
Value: 180 (psi)
